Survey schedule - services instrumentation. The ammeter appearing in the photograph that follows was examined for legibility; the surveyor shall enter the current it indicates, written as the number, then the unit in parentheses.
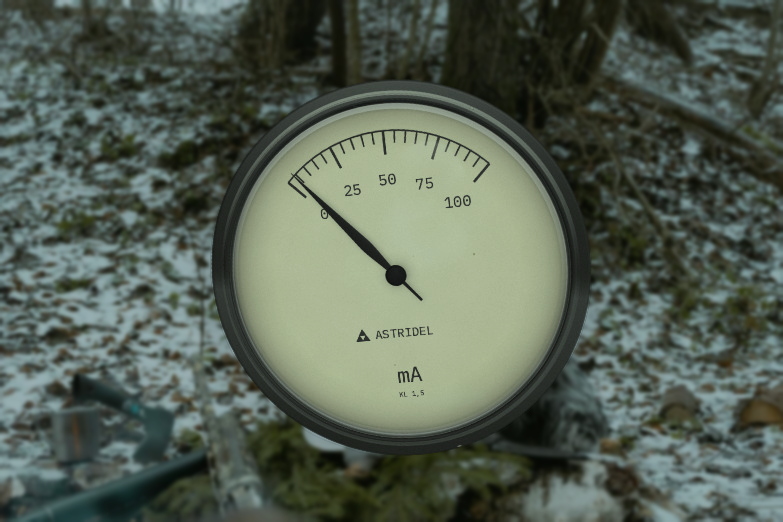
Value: 5 (mA)
